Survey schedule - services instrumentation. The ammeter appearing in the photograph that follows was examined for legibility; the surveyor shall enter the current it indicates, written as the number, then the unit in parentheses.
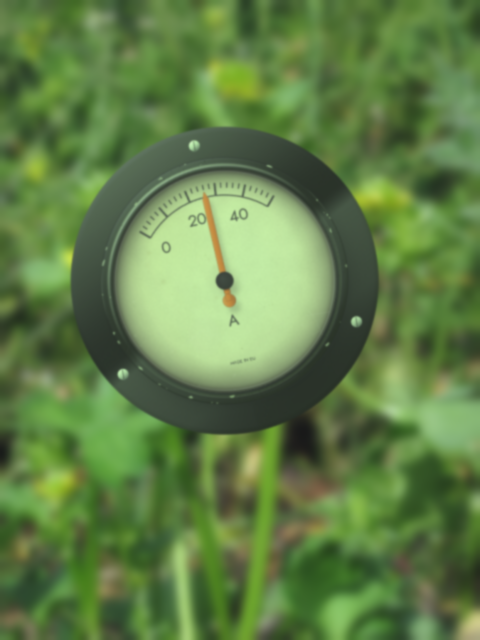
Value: 26 (A)
